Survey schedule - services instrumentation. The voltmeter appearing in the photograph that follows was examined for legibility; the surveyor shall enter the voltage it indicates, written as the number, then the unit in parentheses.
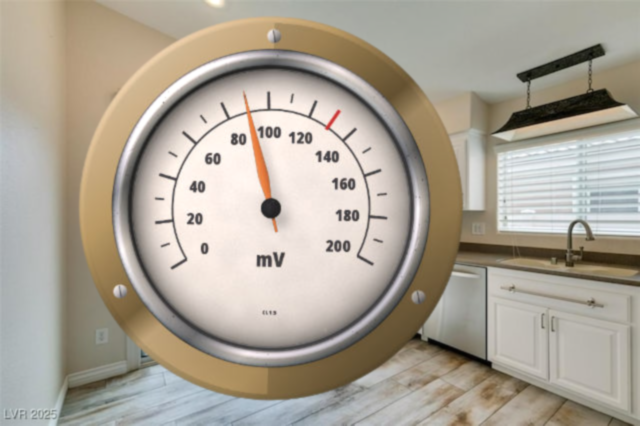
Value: 90 (mV)
